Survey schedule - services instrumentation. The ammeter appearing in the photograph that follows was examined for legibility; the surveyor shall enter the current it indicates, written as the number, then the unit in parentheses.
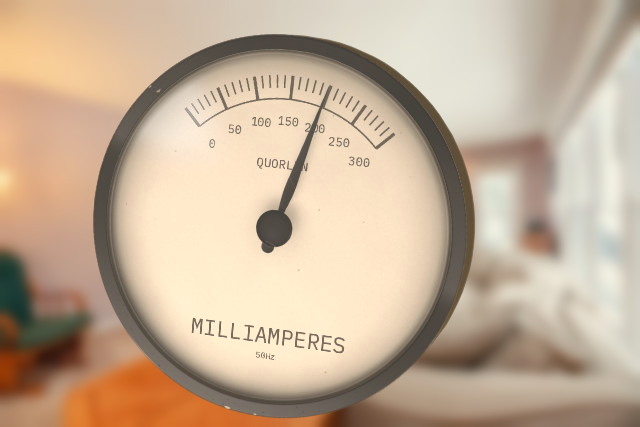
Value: 200 (mA)
